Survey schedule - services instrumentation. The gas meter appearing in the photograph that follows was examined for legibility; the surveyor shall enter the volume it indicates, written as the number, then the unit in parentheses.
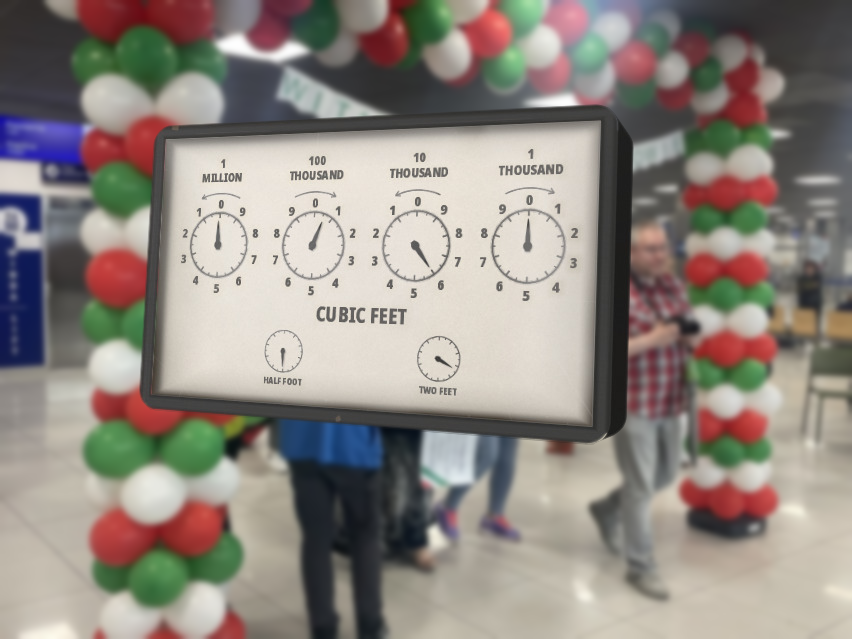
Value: 6000 (ft³)
